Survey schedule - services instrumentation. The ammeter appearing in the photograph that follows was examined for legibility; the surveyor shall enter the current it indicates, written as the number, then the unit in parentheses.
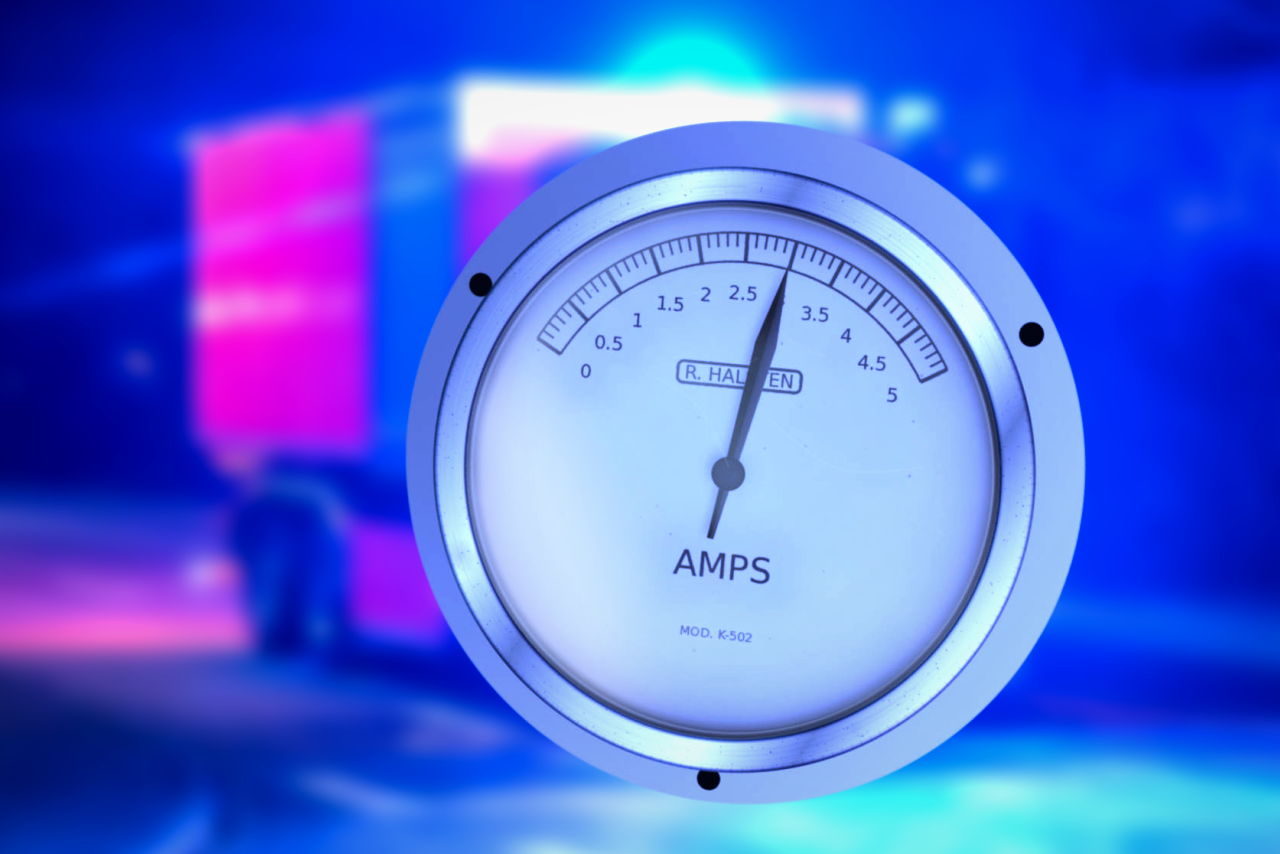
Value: 3 (A)
